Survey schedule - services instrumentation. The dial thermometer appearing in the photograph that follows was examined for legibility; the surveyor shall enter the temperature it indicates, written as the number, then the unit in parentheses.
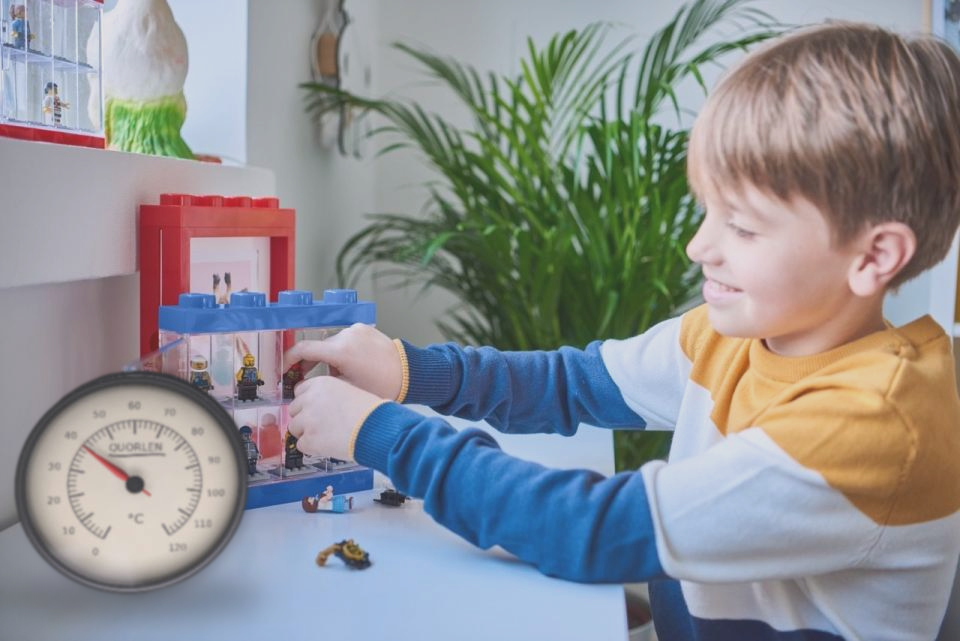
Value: 40 (°C)
